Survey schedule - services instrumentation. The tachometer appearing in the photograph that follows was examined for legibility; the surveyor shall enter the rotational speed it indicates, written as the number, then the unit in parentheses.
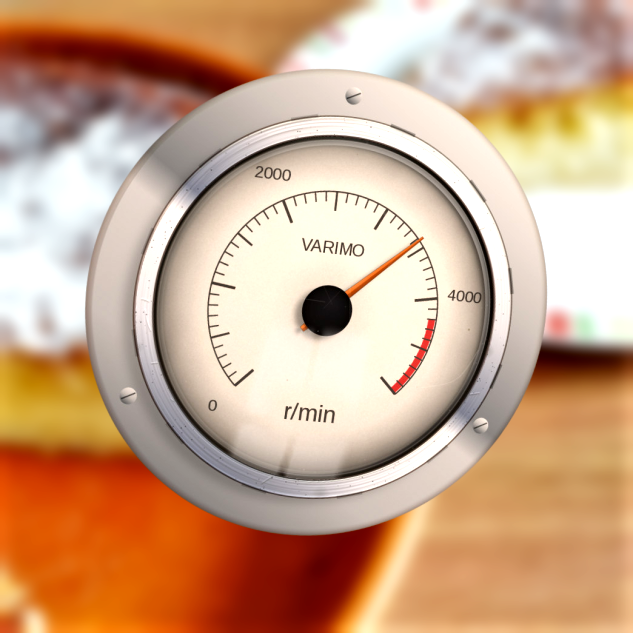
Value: 3400 (rpm)
